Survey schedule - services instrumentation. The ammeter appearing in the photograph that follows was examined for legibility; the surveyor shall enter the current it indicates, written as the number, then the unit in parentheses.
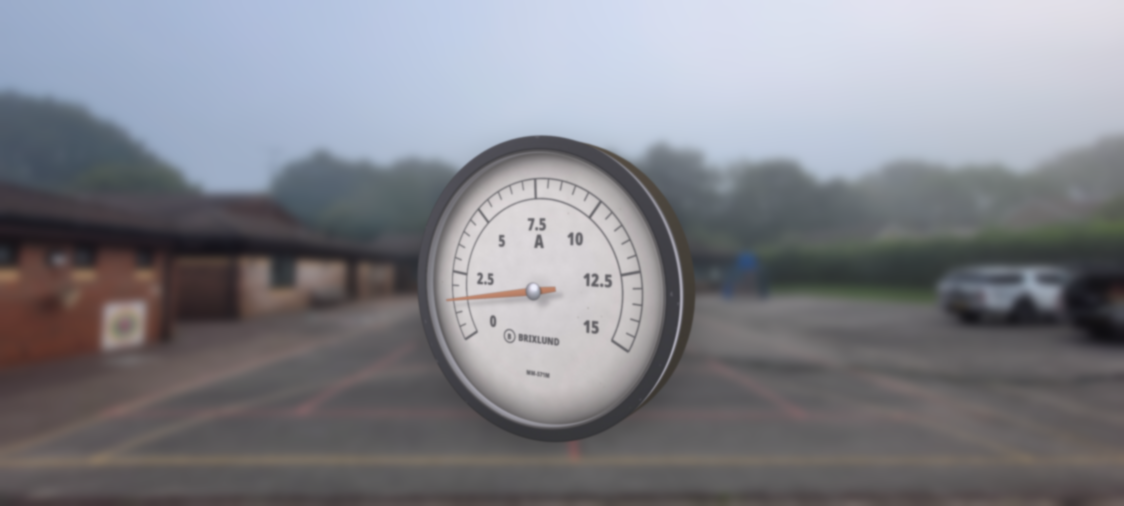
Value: 1.5 (A)
